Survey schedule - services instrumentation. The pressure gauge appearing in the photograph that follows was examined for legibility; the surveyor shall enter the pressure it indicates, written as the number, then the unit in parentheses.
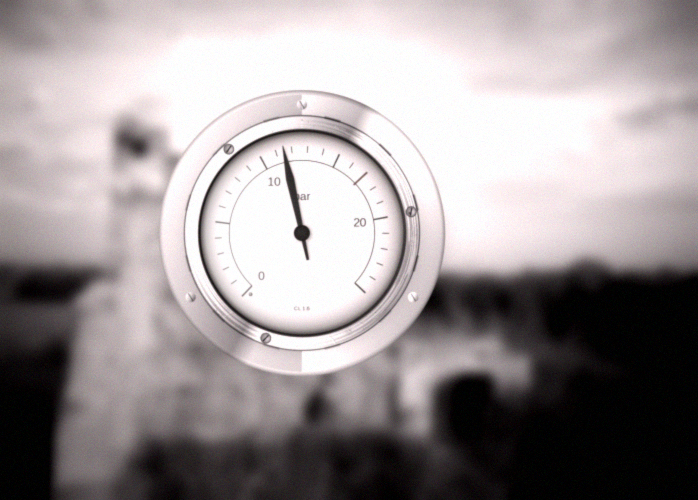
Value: 11.5 (bar)
